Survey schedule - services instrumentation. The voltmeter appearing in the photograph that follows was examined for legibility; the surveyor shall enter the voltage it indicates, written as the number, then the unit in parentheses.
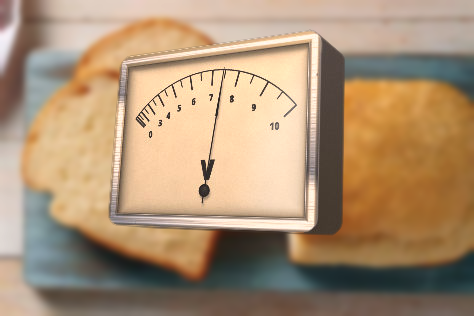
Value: 7.5 (V)
